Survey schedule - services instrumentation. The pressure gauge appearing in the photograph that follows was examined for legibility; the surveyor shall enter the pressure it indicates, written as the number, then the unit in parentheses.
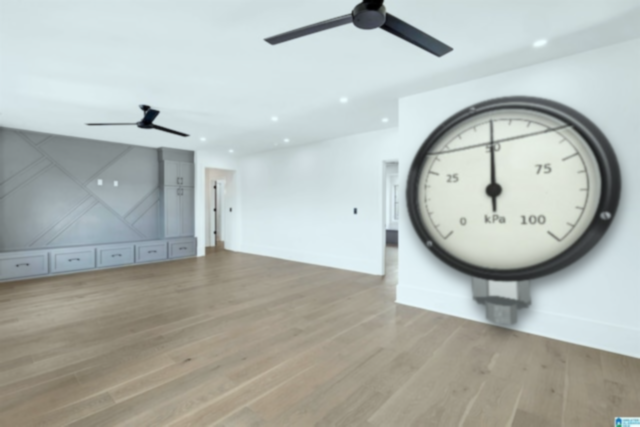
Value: 50 (kPa)
